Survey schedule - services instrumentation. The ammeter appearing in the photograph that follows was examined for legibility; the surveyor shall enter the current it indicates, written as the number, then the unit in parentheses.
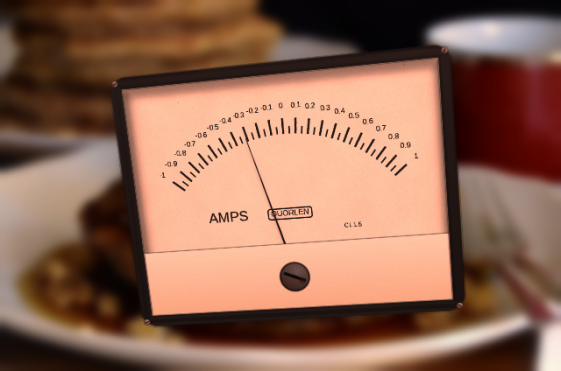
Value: -0.3 (A)
